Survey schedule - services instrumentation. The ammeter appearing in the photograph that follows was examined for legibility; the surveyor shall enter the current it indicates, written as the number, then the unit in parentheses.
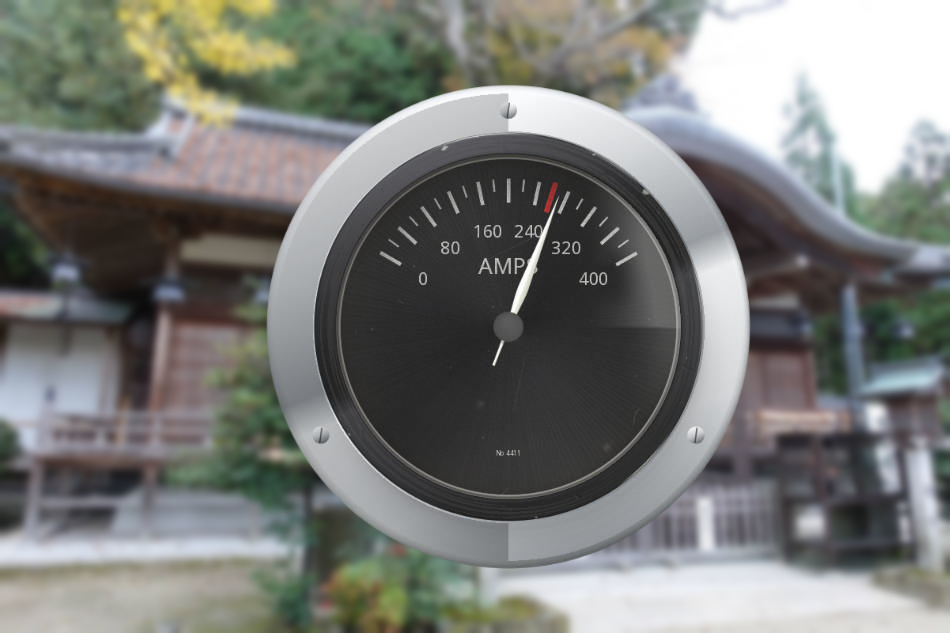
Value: 270 (A)
